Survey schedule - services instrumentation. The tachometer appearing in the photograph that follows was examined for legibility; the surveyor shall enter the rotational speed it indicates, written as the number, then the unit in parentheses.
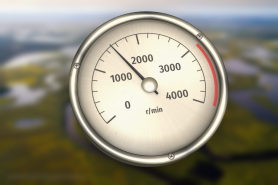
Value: 1500 (rpm)
